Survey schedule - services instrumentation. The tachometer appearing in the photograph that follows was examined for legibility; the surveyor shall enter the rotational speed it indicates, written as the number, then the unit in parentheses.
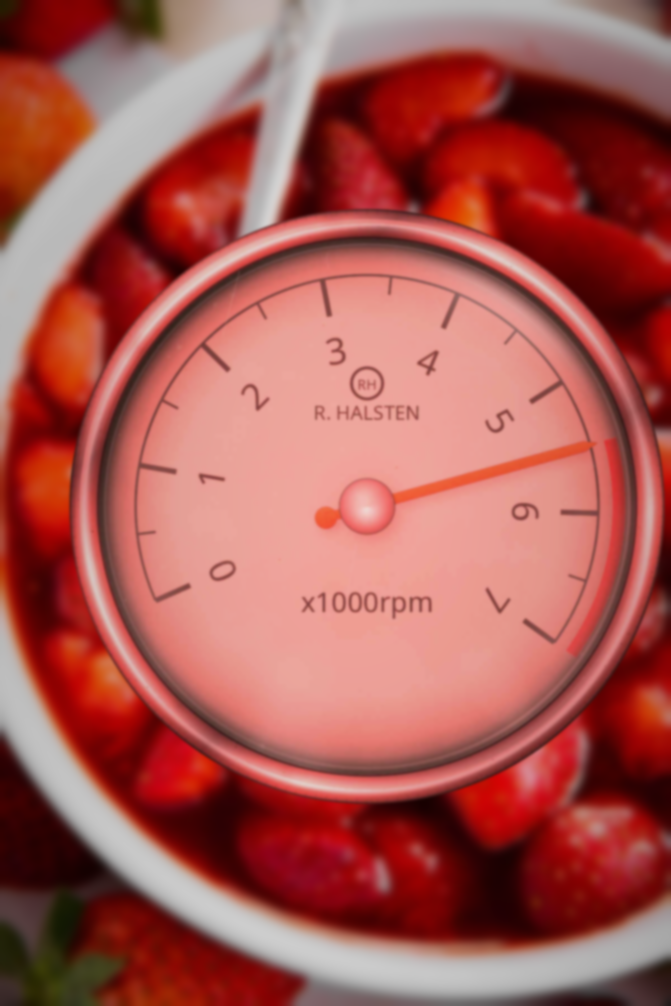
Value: 5500 (rpm)
